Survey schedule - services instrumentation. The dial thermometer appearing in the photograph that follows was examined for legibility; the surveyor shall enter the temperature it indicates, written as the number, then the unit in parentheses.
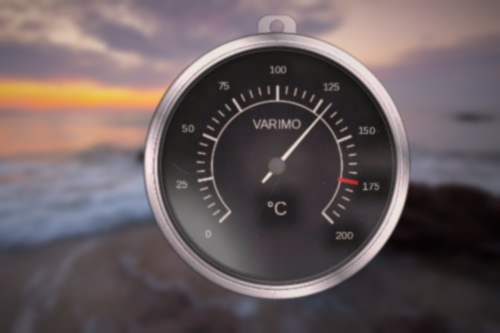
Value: 130 (°C)
